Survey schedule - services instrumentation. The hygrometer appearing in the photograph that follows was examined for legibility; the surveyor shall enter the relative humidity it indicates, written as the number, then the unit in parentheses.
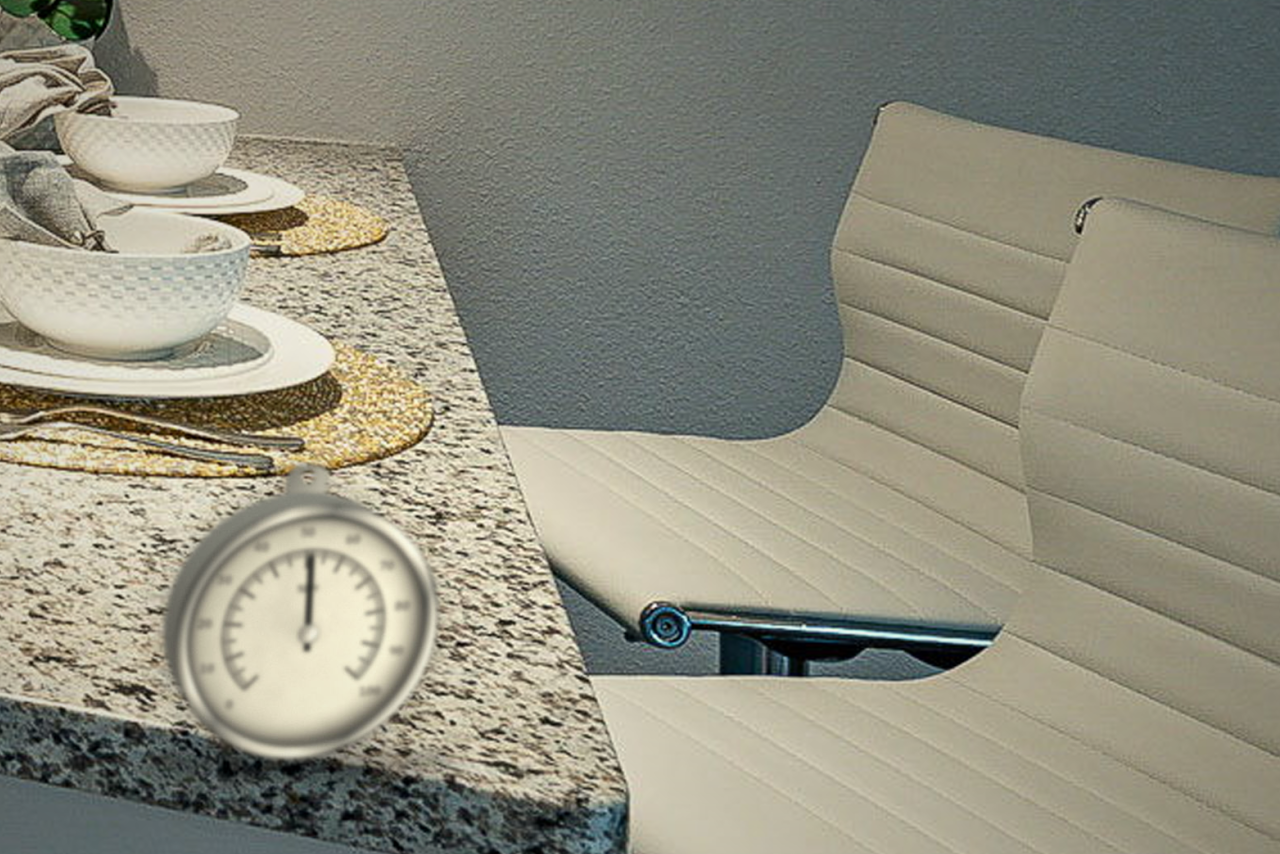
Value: 50 (%)
